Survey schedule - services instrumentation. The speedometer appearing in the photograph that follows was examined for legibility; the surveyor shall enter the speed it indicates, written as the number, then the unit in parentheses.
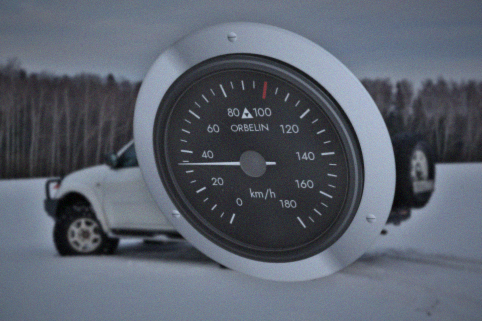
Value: 35 (km/h)
